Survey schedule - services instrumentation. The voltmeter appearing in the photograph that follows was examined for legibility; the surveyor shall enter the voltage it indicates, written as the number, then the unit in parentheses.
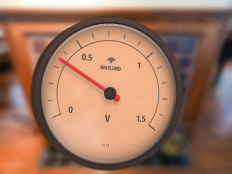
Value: 0.35 (V)
